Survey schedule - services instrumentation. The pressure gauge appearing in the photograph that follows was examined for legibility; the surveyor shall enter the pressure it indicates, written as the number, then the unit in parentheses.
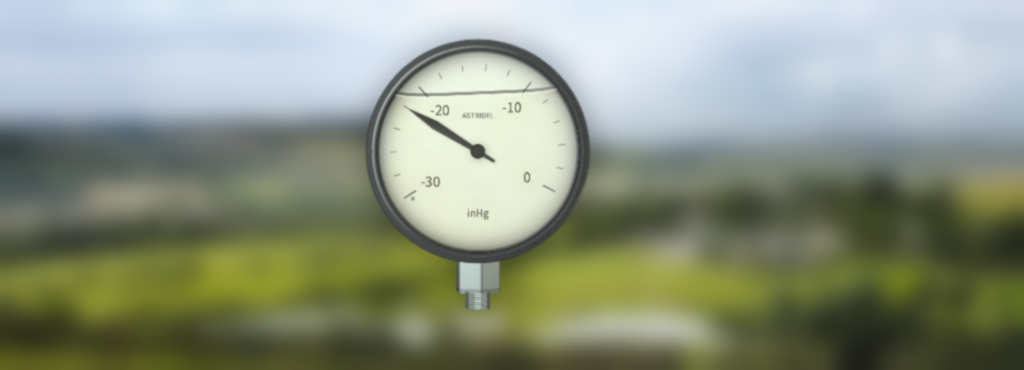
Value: -22 (inHg)
